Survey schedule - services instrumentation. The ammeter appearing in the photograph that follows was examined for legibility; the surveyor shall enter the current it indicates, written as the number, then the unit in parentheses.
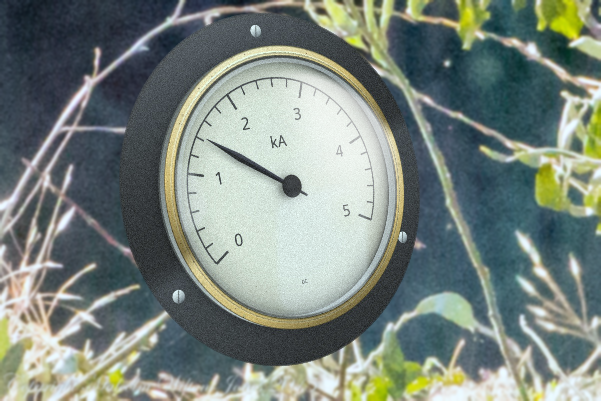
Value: 1.4 (kA)
